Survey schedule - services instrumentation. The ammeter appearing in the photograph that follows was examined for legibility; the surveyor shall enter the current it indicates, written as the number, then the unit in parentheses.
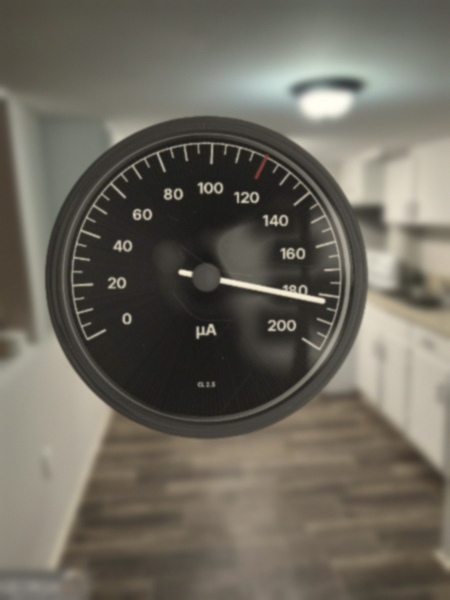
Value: 182.5 (µA)
